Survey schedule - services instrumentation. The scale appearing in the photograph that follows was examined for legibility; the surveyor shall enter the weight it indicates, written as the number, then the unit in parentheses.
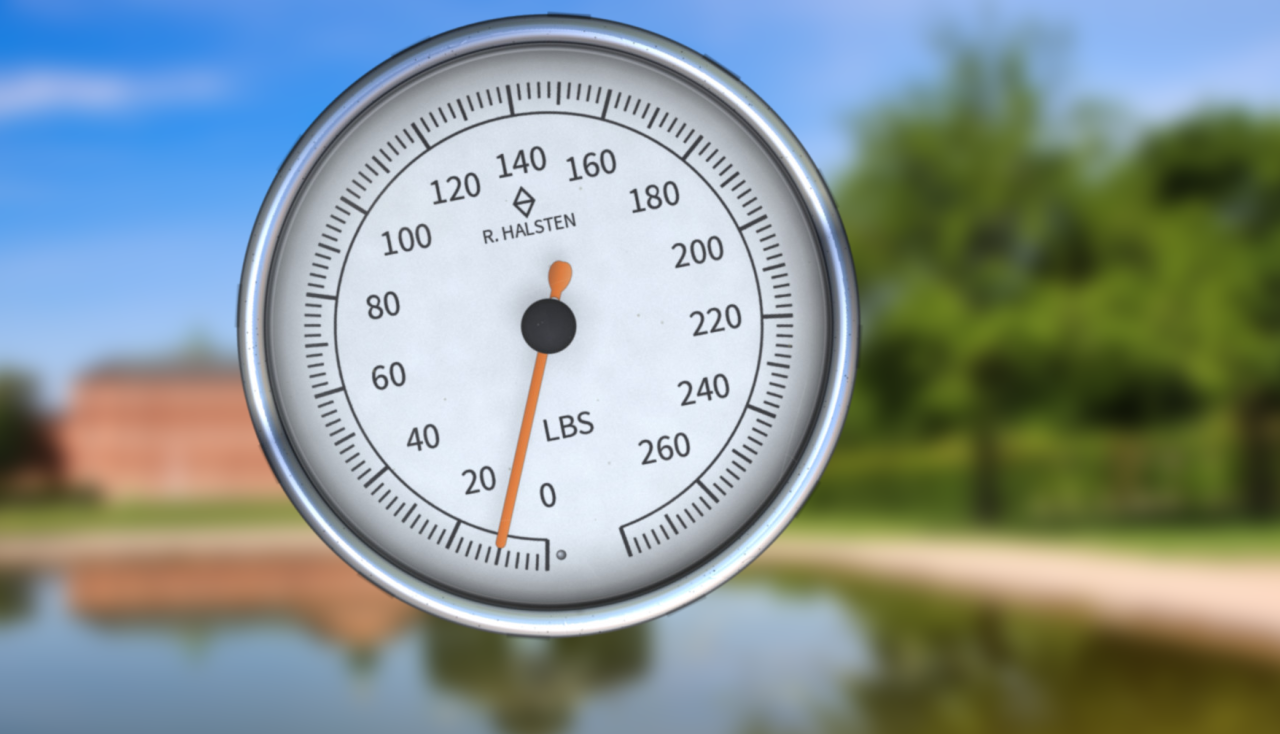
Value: 10 (lb)
